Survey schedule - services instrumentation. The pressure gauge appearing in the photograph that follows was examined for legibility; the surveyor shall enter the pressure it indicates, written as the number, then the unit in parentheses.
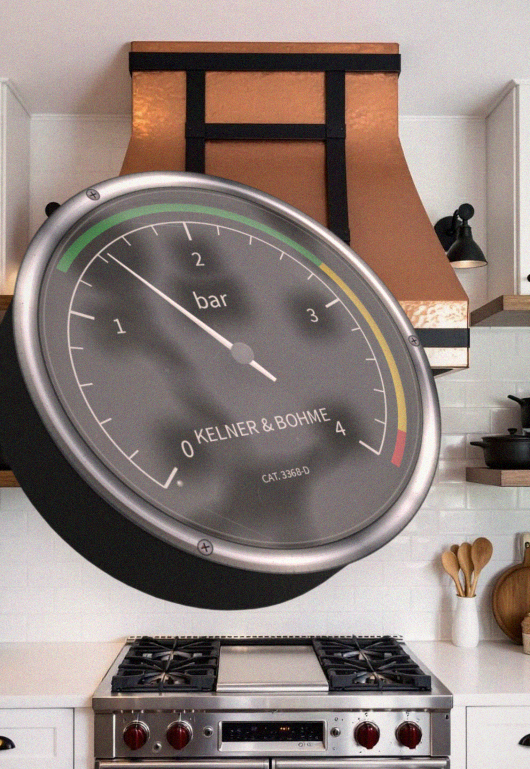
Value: 1.4 (bar)
